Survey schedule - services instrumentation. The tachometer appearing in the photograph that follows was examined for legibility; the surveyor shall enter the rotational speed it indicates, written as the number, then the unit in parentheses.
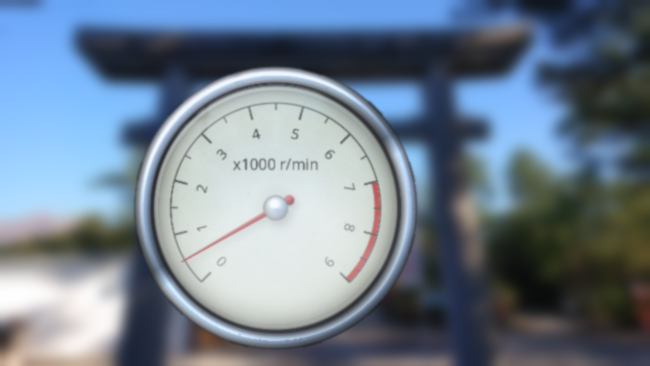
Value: 500 (rpm)
